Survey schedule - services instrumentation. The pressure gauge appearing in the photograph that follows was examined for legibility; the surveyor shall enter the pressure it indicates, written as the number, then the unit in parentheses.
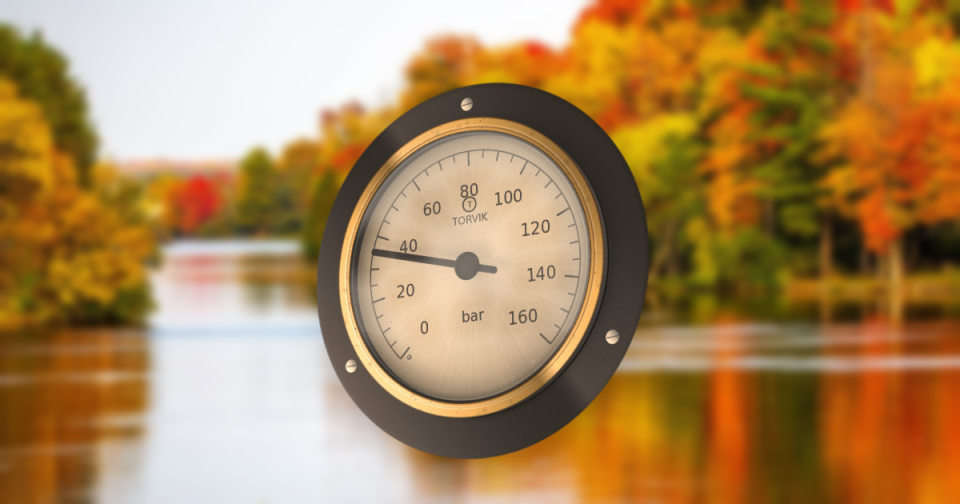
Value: 35 (bar)
